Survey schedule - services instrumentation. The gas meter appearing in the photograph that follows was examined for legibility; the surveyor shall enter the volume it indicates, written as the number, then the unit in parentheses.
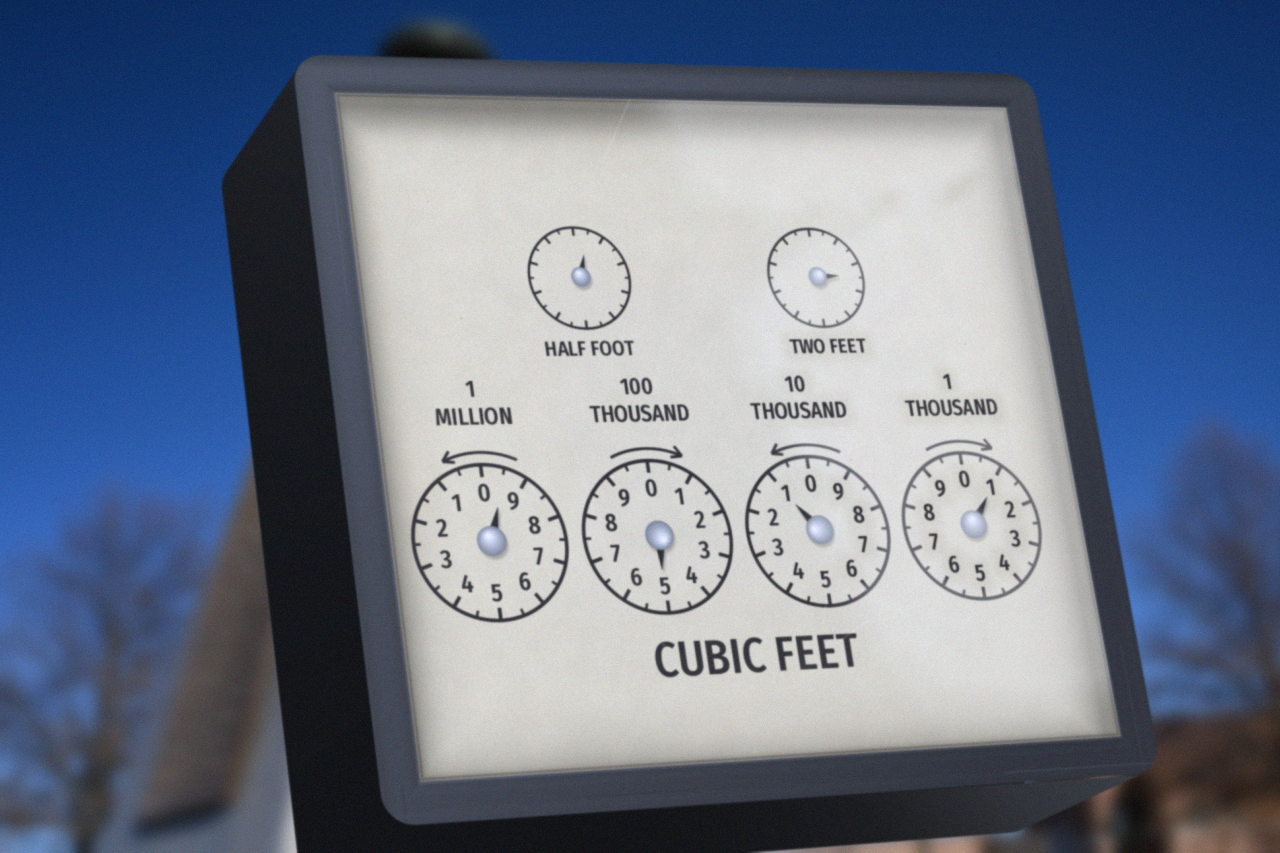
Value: 951100 (ft³)
